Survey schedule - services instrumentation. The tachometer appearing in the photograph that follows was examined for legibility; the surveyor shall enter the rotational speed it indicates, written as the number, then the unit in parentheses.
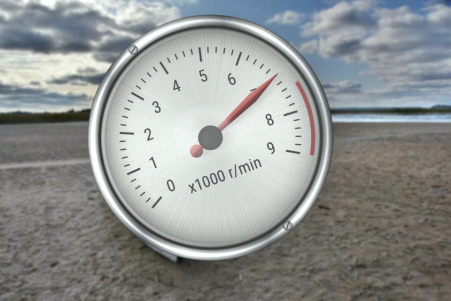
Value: 7000 (rpm)
